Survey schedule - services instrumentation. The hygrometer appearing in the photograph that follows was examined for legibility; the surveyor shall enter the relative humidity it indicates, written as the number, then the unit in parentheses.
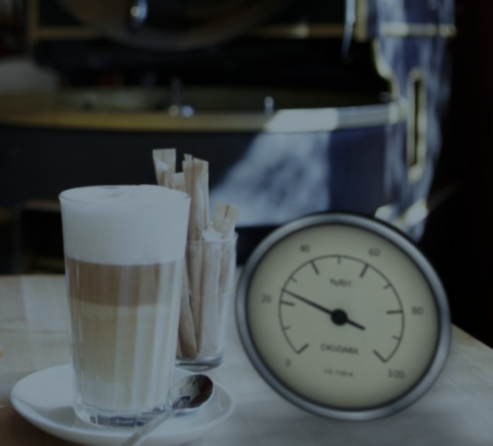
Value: 25 (%)
